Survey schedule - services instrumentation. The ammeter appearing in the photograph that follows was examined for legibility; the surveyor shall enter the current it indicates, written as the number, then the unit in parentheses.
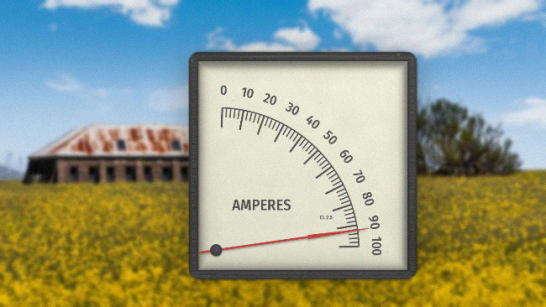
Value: 92 (A)
